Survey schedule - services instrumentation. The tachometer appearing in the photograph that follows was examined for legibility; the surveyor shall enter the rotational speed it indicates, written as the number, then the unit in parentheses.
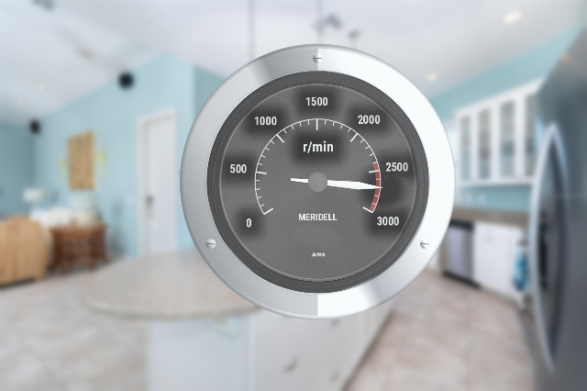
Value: 2700 (rpm)
